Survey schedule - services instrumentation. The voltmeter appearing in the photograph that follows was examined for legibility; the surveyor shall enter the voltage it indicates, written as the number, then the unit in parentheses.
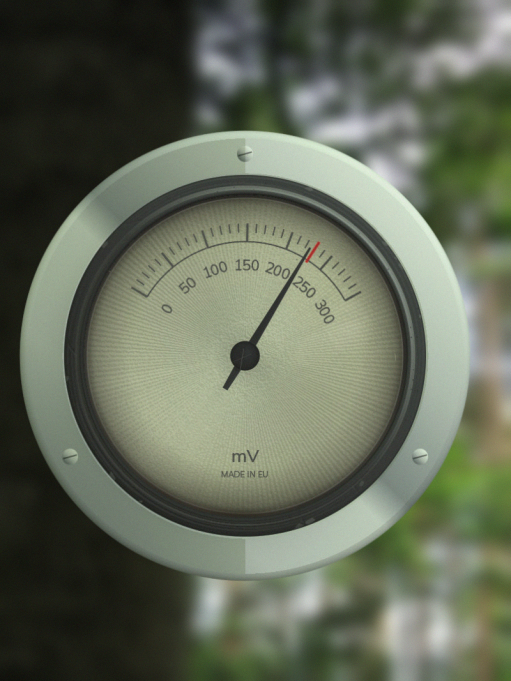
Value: 225 (mV)
